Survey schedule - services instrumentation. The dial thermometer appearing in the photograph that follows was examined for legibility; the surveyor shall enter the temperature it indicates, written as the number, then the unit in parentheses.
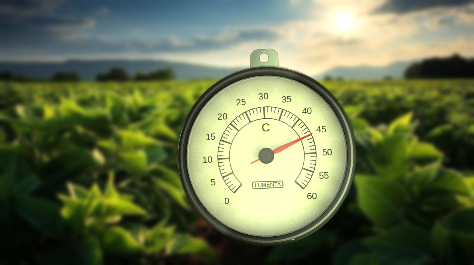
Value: 45 (°C)
